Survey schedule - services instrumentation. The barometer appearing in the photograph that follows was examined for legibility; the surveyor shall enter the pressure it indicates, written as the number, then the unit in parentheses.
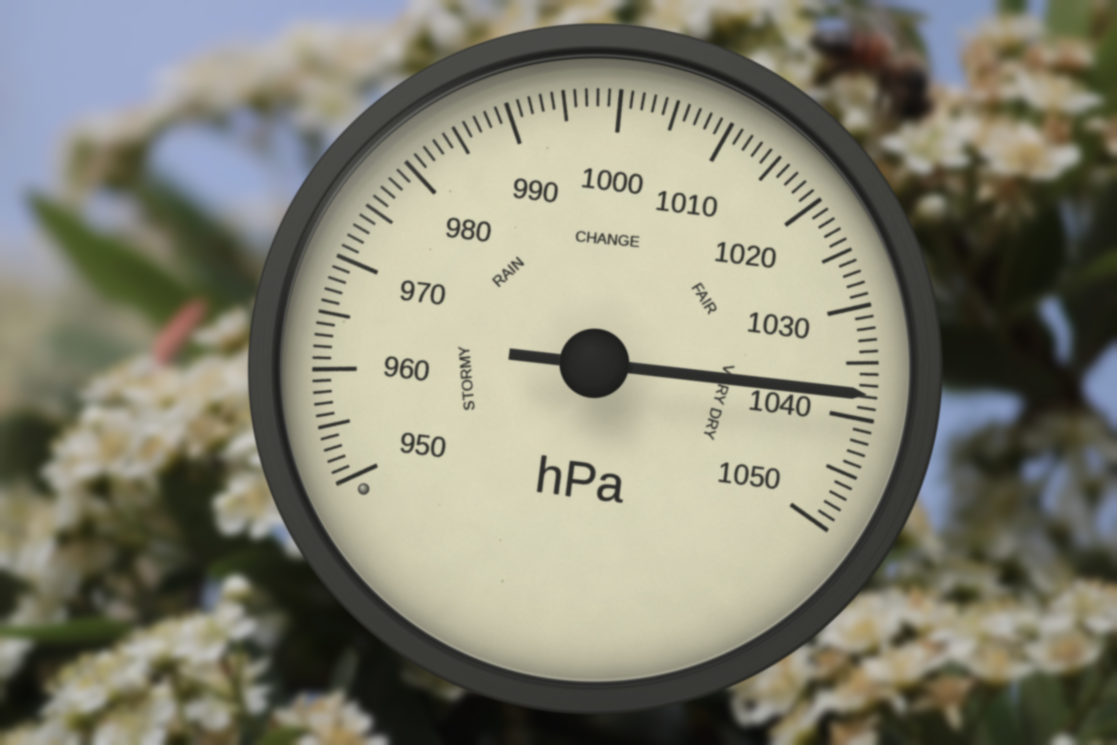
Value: 1038 (hPa)
